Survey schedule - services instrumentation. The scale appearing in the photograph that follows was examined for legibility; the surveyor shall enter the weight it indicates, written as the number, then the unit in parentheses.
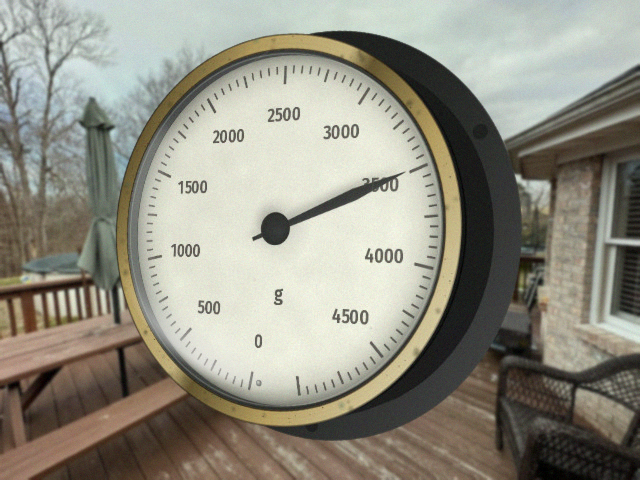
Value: 3500 (g)
